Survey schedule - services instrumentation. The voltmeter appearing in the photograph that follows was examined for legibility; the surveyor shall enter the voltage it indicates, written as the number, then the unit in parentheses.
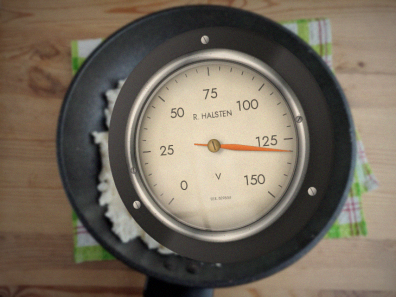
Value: 130 (V)
